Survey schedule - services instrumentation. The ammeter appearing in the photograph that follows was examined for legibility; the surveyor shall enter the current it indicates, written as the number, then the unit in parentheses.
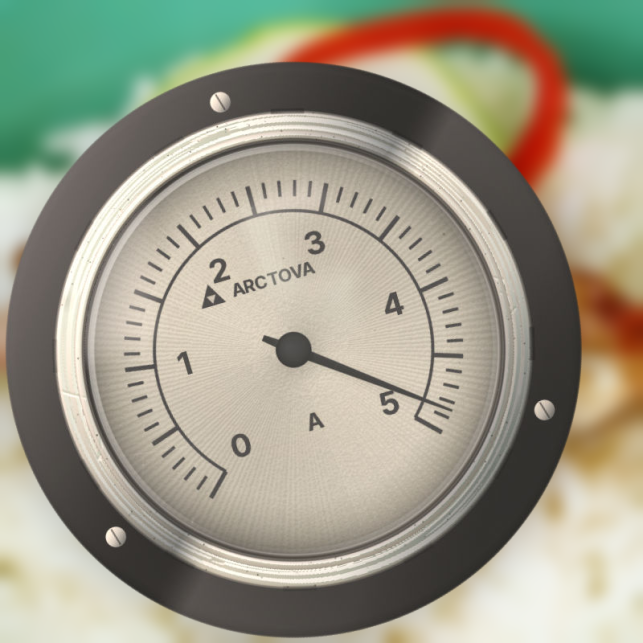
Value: 4.85 (A)
